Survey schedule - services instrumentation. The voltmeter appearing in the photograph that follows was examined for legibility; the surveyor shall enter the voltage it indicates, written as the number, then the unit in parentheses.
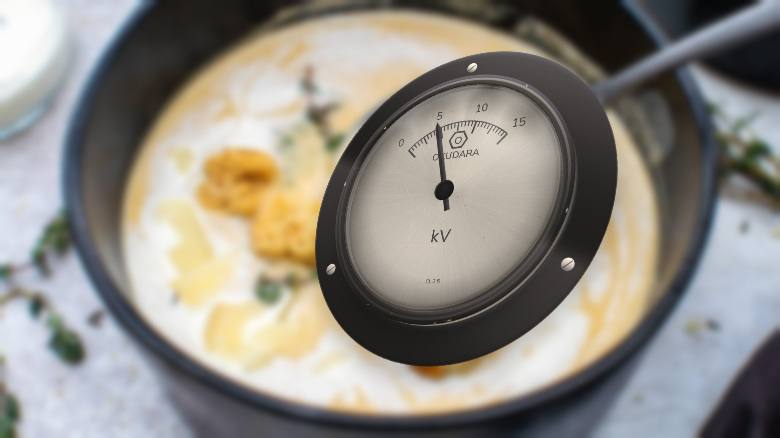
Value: 5 (kV)
